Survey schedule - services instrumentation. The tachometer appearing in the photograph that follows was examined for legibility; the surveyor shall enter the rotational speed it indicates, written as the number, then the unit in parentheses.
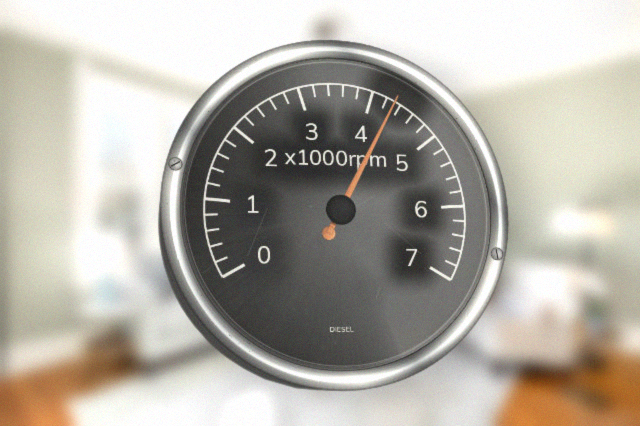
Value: 4300 (rpm)
